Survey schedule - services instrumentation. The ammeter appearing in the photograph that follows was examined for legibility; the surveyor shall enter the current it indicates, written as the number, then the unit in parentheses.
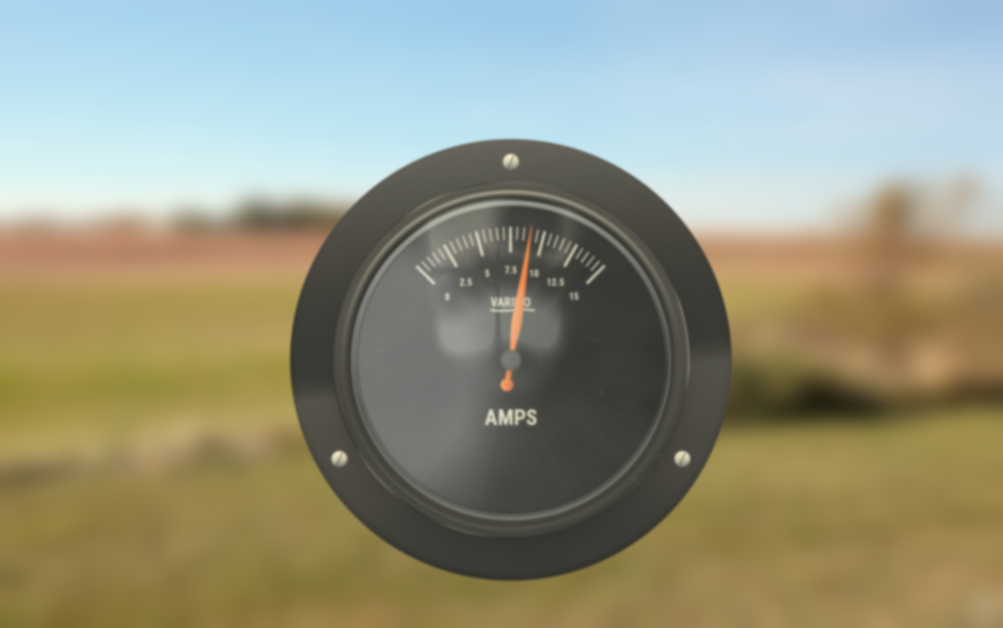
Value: 9 (A)
